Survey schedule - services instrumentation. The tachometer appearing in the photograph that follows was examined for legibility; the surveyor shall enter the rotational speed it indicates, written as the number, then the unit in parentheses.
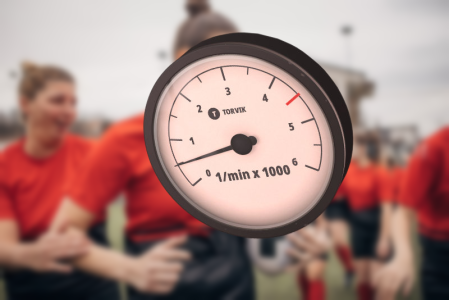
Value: 500 (rpm)
